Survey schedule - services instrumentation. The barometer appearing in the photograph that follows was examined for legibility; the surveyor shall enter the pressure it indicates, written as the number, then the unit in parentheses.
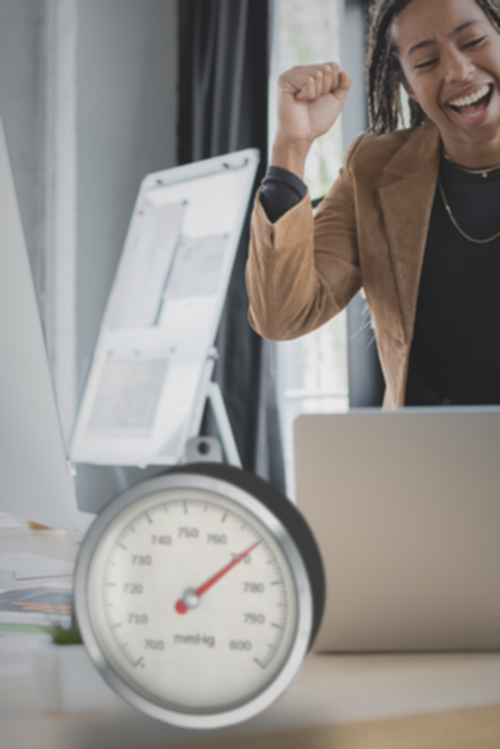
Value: 770 (mmHg)
